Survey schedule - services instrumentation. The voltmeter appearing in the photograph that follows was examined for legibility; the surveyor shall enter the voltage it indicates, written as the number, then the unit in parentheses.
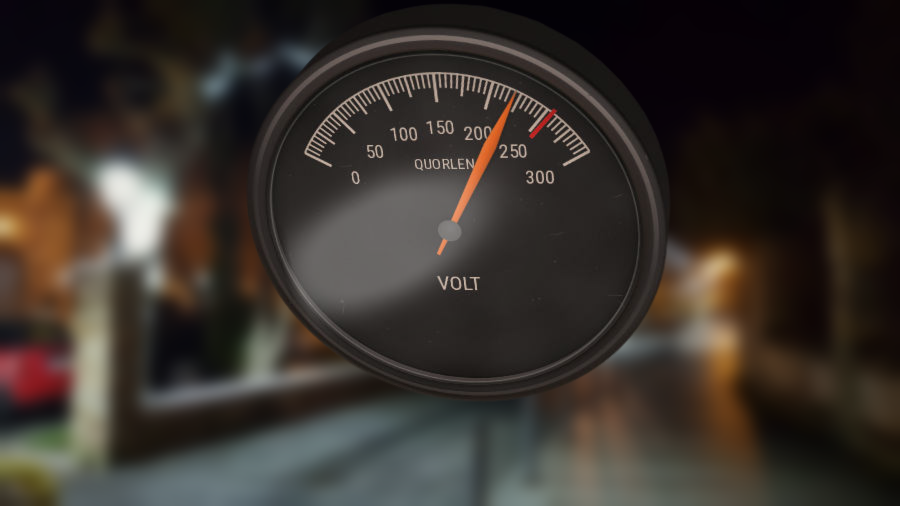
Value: 220 (V)
